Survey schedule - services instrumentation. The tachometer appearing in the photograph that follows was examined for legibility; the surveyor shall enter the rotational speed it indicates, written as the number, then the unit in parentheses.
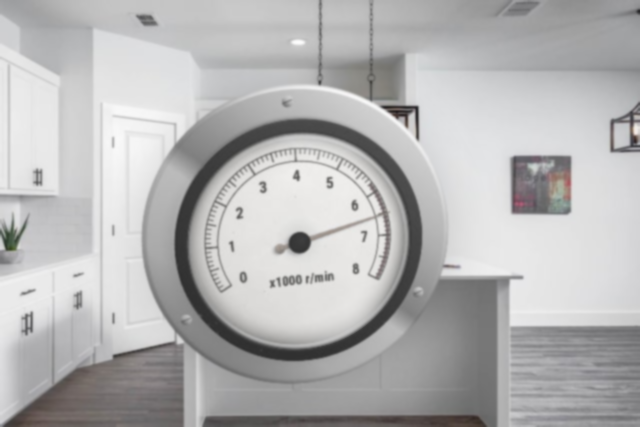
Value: 6500 (rpm)
